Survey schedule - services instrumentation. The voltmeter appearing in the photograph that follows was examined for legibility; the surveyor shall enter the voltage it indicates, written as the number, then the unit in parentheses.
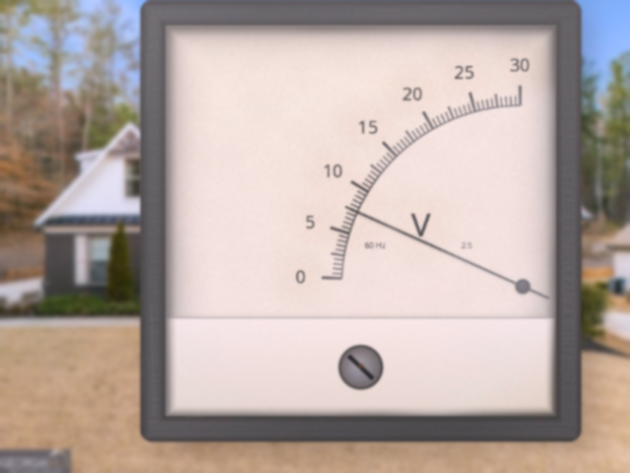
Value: 7.5 (V)
